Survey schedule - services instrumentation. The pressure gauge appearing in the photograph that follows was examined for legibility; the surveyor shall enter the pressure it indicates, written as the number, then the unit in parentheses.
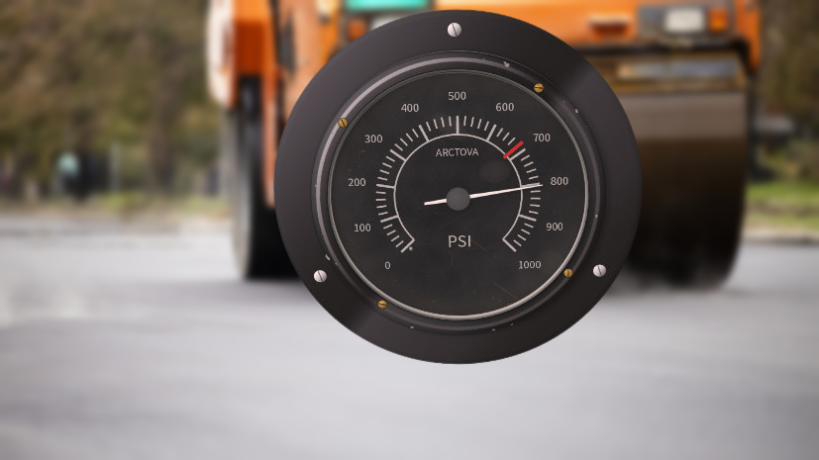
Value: 800 (psi)
